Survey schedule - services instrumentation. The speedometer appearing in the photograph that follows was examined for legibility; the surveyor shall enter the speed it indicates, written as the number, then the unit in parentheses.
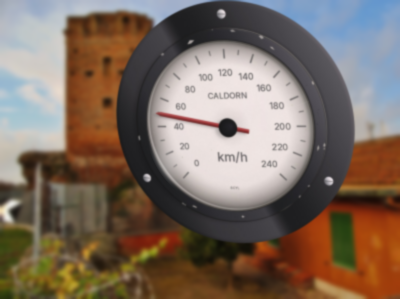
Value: 50 (km/h)
